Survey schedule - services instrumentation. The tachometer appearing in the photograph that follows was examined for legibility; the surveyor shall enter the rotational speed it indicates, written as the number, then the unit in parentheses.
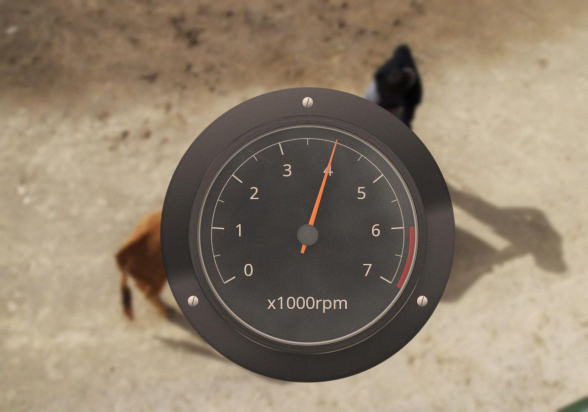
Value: 4000 (rpm)
